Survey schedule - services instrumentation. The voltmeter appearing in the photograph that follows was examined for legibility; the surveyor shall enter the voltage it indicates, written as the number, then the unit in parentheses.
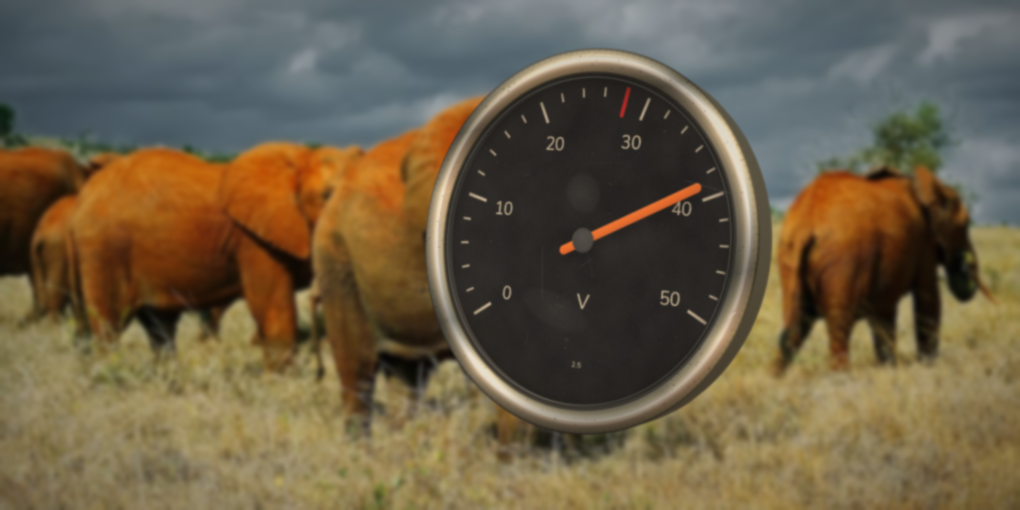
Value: 39 (V)
